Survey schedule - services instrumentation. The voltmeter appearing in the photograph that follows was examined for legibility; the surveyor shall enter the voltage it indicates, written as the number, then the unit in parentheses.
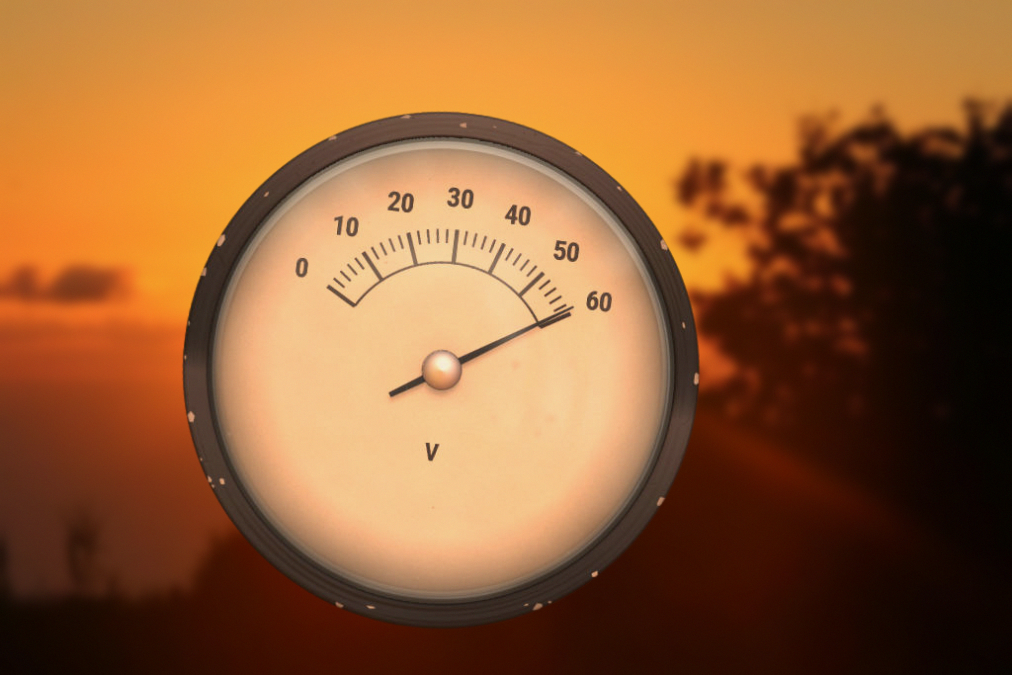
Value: 59 (V)
